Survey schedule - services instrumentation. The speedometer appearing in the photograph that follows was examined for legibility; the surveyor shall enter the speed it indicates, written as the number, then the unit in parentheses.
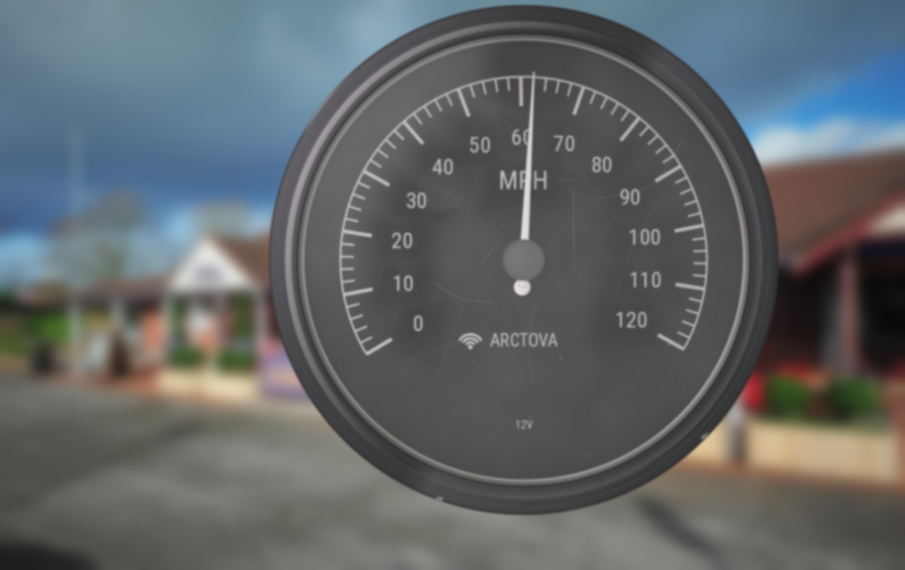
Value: 62 (mph)
